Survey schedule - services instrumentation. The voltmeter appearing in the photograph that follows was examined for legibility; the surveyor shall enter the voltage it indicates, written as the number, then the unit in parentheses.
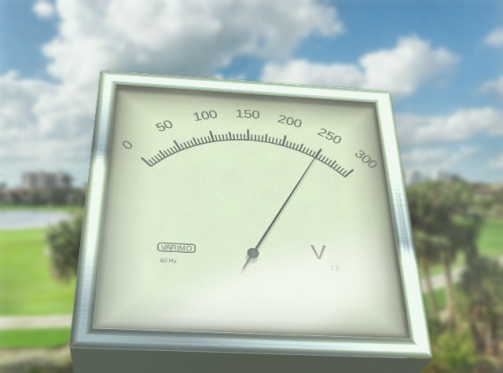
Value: 250 (V)
